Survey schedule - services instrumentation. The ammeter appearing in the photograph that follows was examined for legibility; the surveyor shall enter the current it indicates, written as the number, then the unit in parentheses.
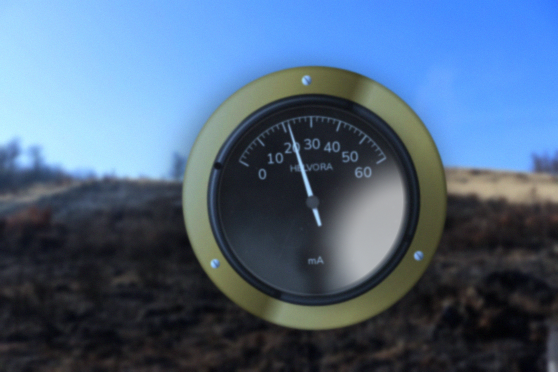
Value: 22 (mA)
